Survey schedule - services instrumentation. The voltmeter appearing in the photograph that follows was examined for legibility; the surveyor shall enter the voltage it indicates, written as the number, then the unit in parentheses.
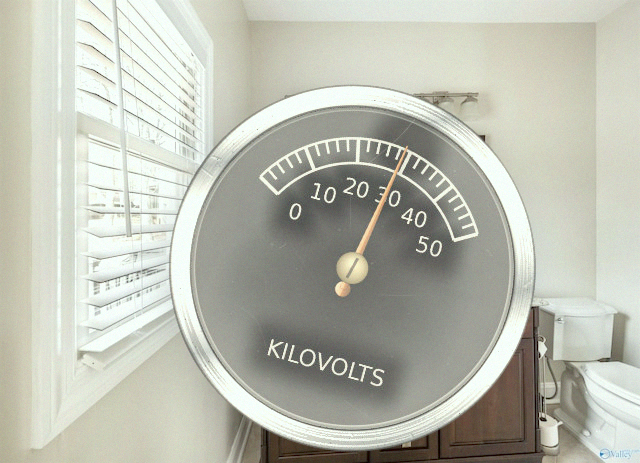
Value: 29 (kV)
